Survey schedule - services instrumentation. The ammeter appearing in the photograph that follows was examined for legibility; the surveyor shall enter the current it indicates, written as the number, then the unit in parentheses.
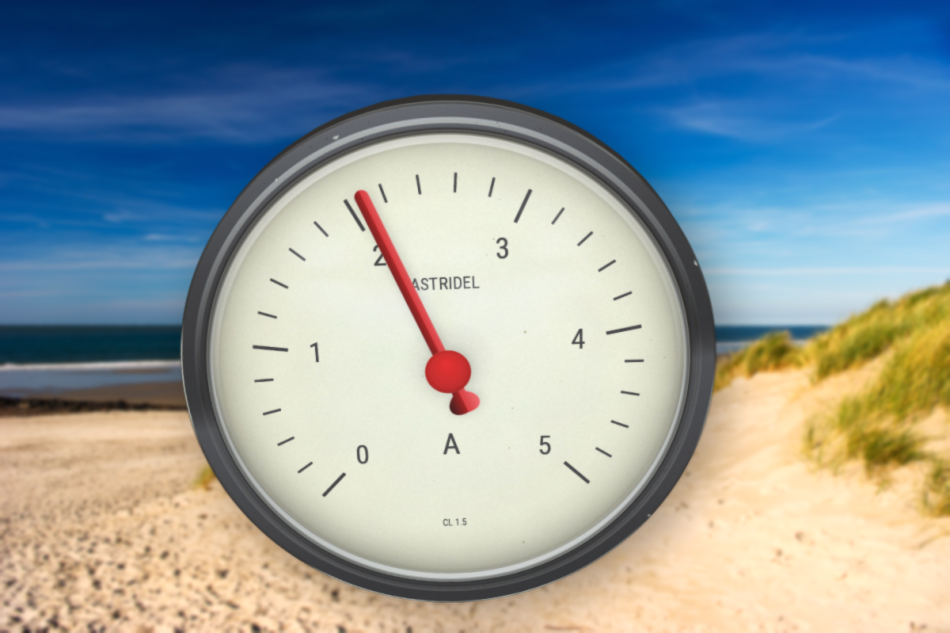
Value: 2.1 (A)
